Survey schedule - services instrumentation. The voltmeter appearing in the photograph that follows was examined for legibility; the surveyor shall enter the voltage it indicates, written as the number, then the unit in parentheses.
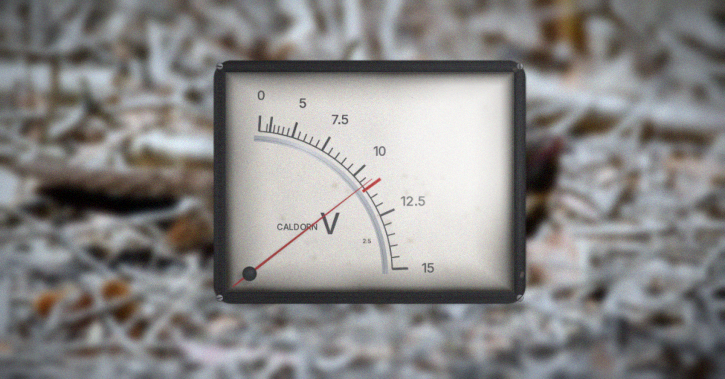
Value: 10.75 (V)
